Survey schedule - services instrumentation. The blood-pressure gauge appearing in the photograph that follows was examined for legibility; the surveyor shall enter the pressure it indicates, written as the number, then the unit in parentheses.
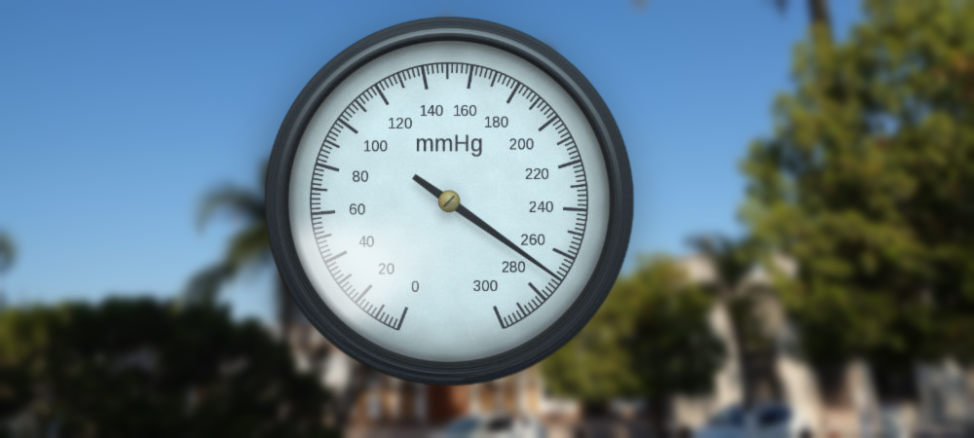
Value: 270 (mmHg)
